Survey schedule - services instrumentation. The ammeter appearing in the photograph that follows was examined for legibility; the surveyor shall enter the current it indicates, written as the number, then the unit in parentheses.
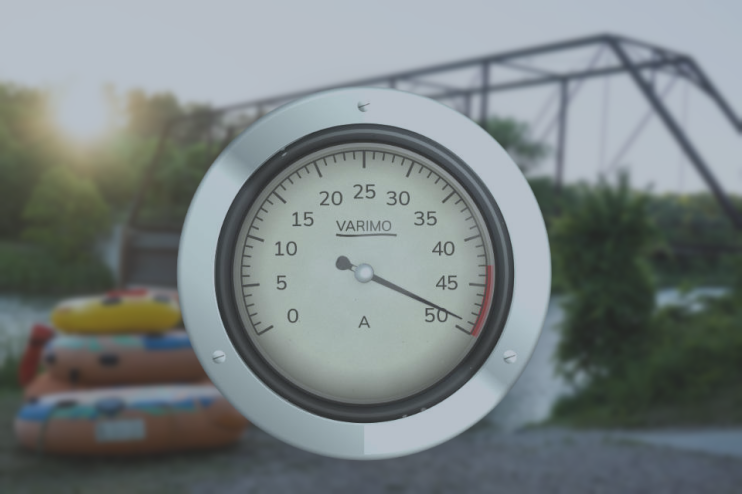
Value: 49 (A)
